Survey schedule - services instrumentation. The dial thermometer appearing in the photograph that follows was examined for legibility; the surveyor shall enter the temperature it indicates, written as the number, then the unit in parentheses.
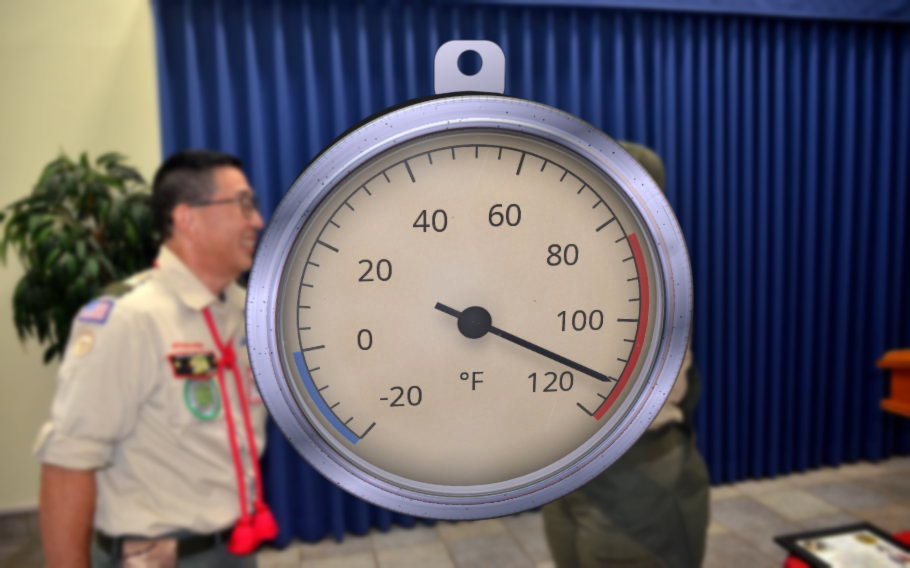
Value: 112 (°F)
